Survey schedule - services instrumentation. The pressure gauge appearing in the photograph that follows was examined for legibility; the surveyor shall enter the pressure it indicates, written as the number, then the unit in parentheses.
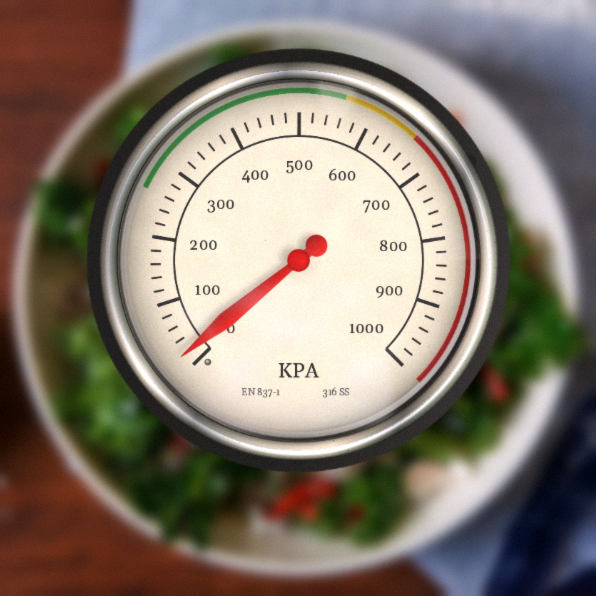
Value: 20 (kPa)
